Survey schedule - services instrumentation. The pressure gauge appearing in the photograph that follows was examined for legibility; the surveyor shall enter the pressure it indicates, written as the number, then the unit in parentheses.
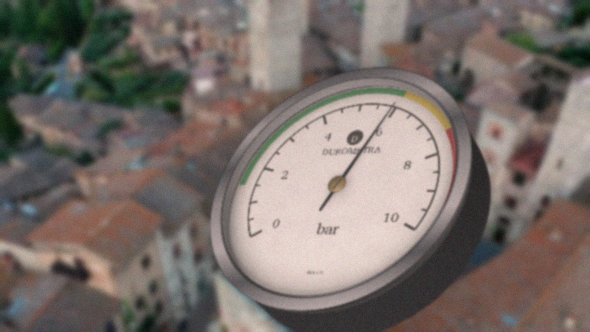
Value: 6 (bar)
